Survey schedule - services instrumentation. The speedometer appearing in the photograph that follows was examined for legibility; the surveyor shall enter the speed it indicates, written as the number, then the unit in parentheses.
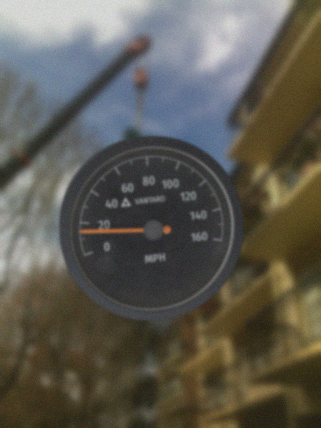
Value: 15 (mph)
